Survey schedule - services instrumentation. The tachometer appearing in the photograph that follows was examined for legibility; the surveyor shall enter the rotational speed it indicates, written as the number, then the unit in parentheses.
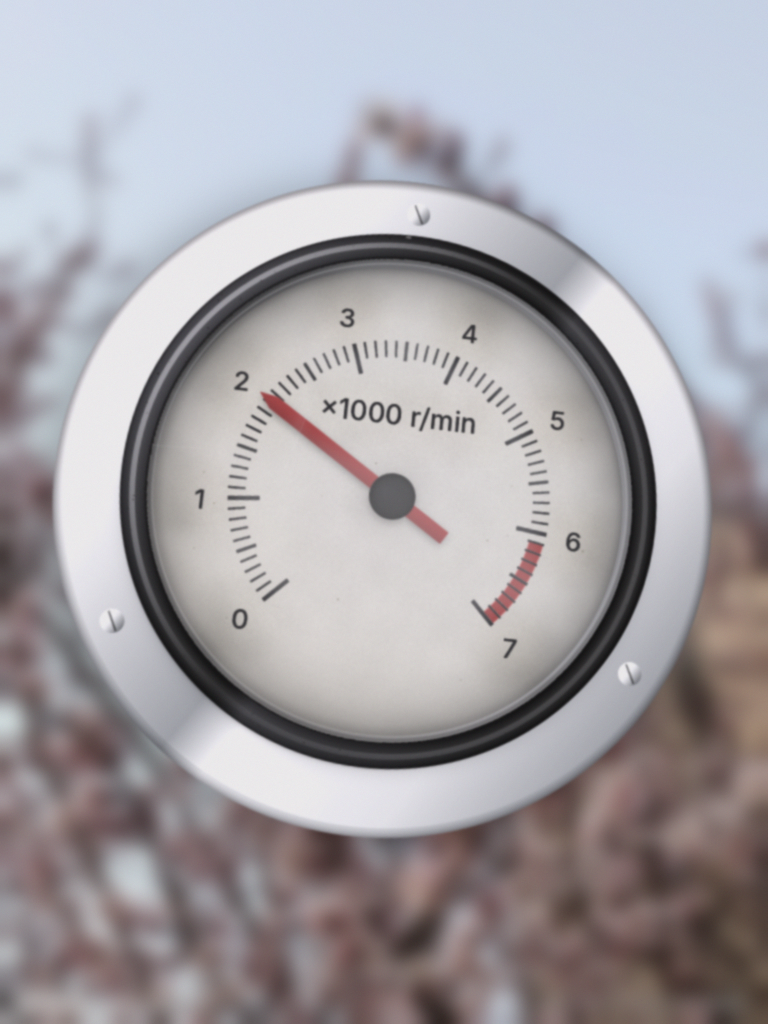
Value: 2000 (rpm)
